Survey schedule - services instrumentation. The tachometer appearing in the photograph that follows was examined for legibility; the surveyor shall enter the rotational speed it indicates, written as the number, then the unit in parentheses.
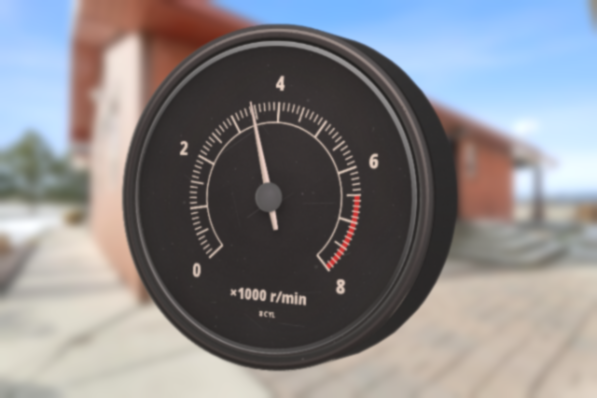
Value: 3500 (rpm)
